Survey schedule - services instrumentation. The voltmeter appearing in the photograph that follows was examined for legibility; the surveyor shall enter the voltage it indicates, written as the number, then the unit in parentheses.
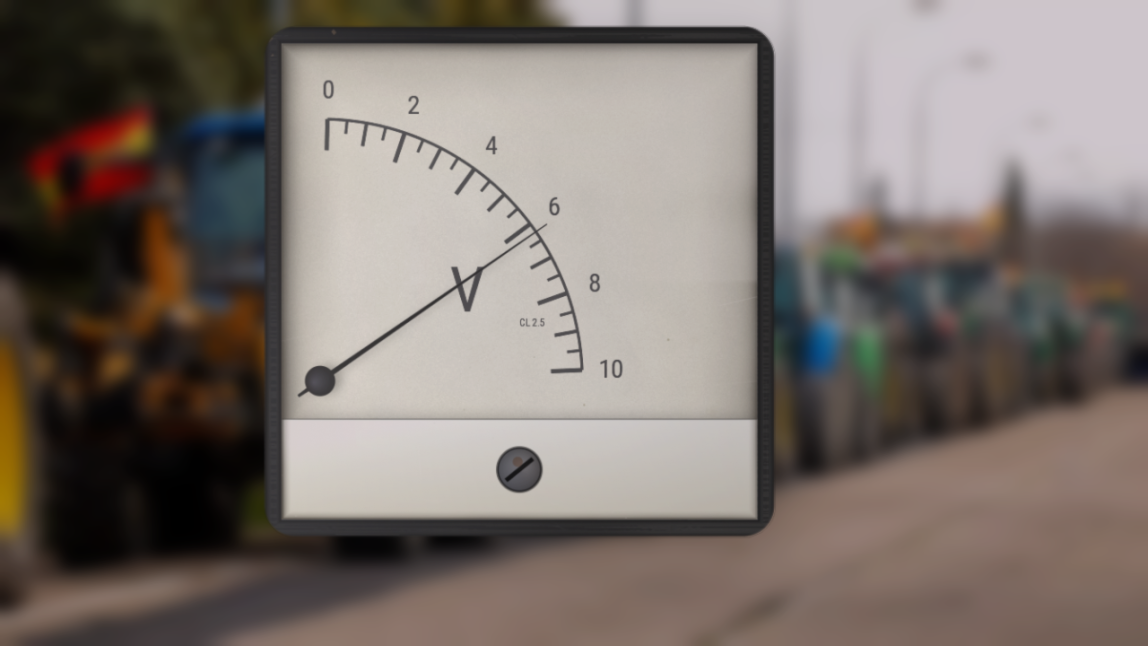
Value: 6.25 (V)
